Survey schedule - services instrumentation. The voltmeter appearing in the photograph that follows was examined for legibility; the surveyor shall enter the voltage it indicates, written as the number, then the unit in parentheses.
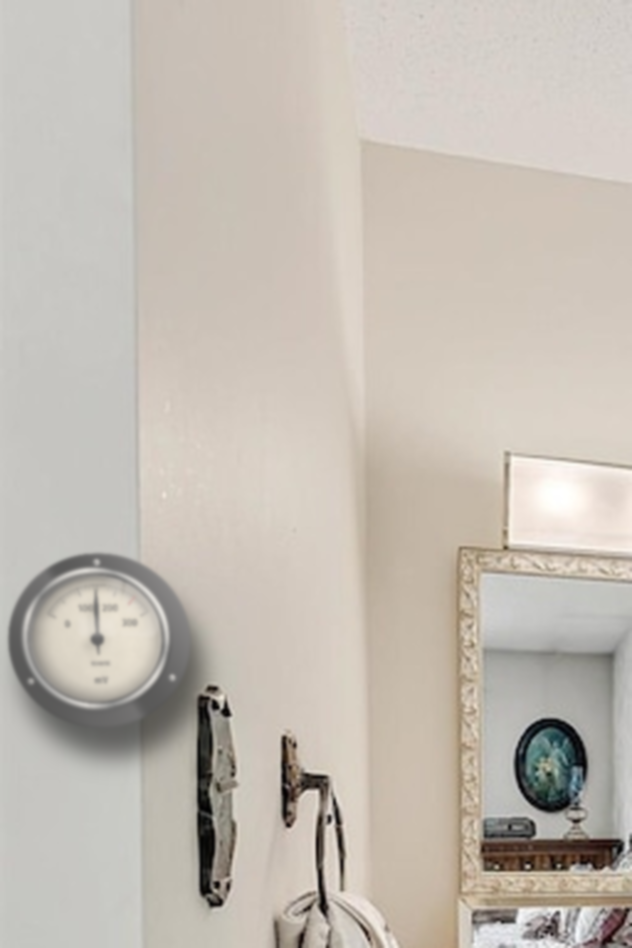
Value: 150 (mV)
